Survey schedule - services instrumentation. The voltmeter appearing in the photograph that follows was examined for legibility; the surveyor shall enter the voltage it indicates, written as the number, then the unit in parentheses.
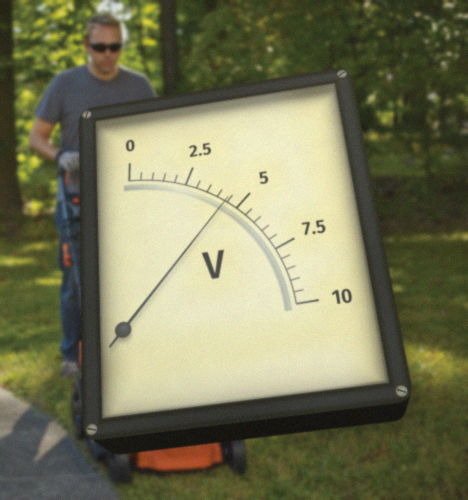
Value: 4.5 (V)
